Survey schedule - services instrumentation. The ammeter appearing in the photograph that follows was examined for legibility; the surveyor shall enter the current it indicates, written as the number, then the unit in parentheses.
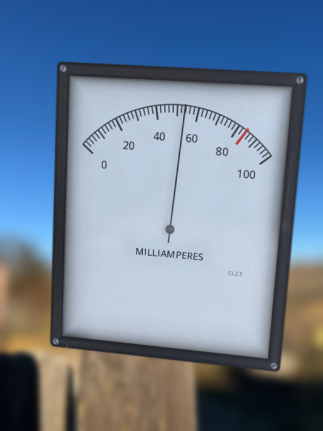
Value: 54 (mA)
